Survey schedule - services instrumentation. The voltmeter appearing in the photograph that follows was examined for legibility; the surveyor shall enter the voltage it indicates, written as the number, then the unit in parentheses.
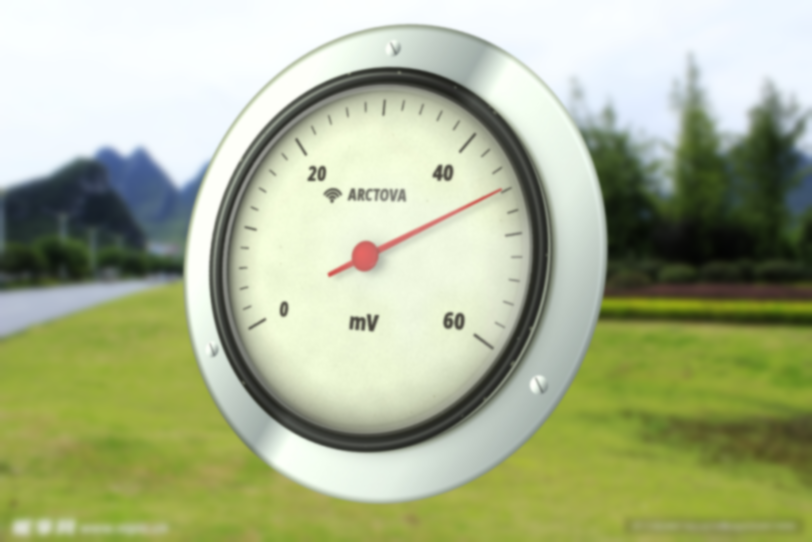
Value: 46 (mV)
